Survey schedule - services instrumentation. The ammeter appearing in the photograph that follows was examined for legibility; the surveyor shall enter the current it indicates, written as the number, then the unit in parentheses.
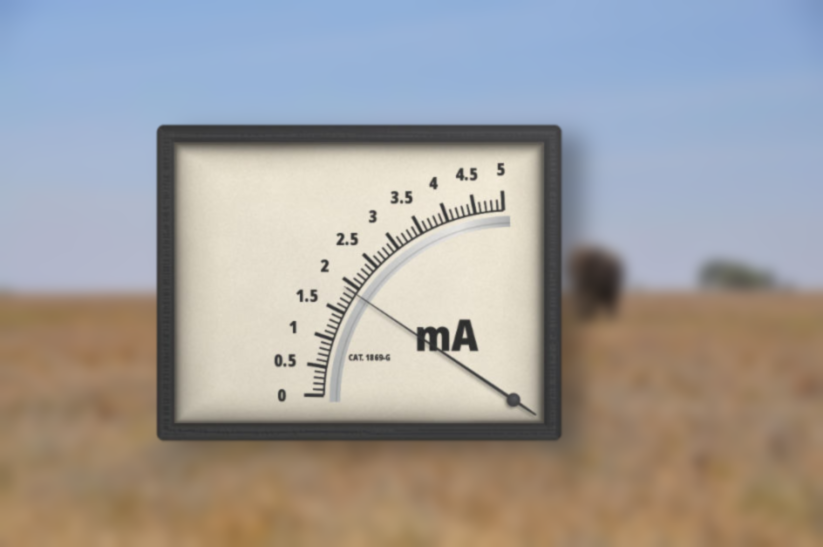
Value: 1.9 (mA)
